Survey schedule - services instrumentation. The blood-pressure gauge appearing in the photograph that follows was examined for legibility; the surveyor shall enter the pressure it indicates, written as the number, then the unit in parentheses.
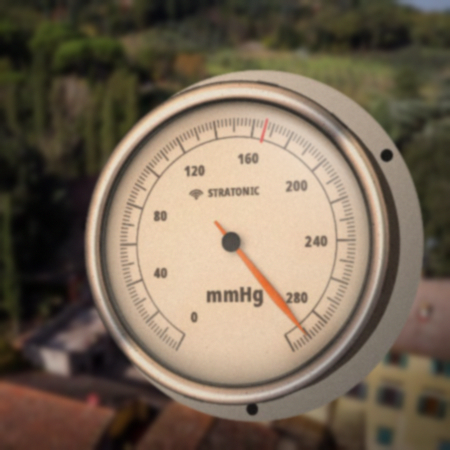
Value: 290 (mmHg)
